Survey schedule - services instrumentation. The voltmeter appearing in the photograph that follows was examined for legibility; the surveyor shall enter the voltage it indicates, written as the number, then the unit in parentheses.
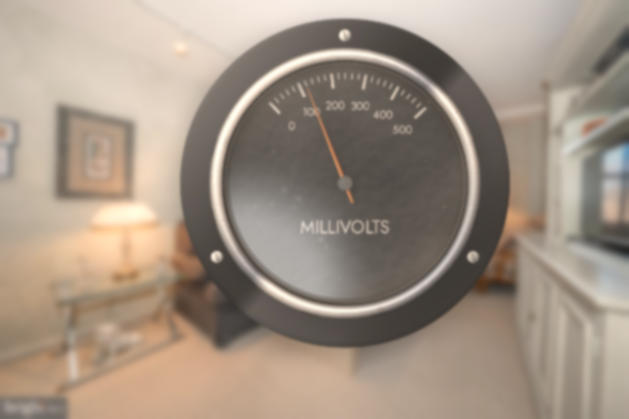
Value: 120 (mV)
